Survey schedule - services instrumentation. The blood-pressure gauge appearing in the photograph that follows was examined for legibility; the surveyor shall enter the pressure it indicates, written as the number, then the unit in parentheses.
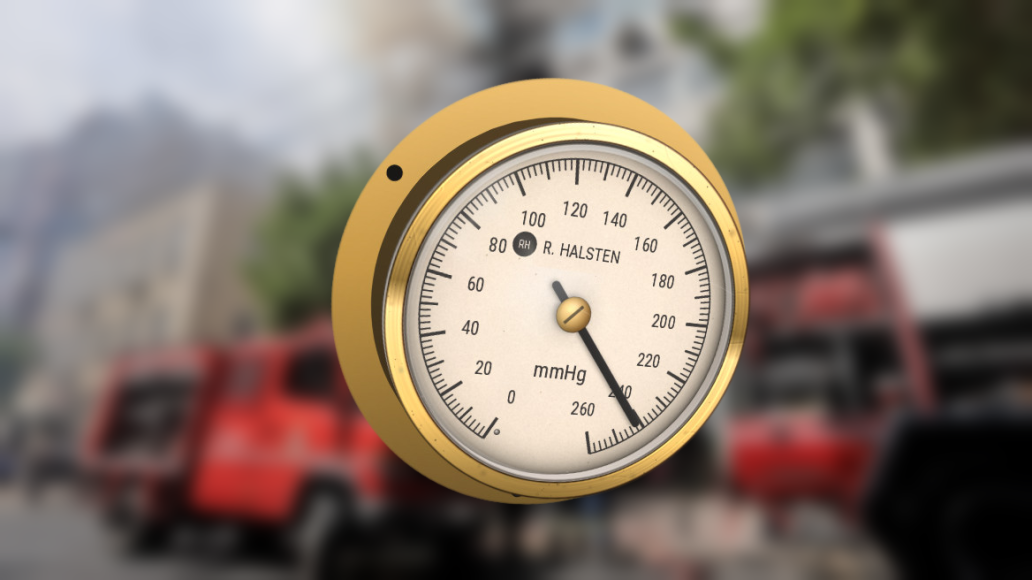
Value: 242 (mmHg)
